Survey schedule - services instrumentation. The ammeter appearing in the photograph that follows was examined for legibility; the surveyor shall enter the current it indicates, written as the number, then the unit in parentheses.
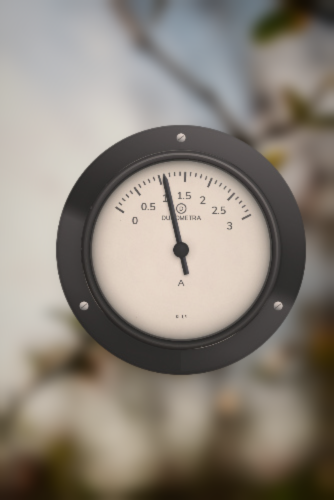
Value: 1.1 (A)
